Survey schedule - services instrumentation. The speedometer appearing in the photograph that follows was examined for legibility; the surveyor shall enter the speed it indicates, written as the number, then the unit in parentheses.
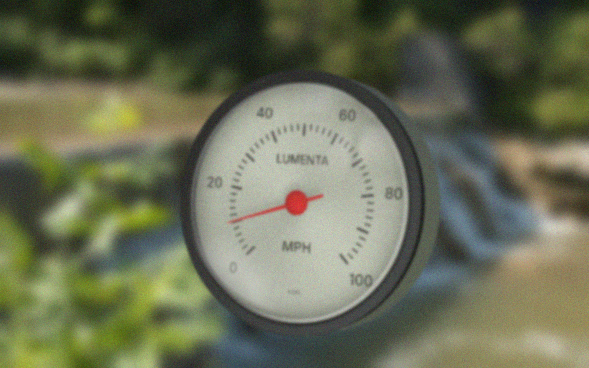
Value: 10 (mph)
